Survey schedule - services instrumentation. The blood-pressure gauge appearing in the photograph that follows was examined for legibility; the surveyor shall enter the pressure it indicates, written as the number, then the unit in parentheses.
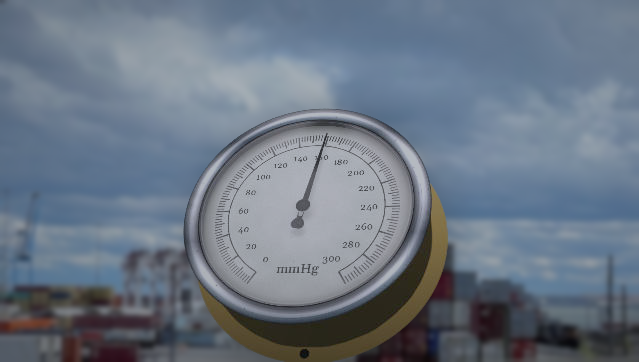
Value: 160 (mmHg)
